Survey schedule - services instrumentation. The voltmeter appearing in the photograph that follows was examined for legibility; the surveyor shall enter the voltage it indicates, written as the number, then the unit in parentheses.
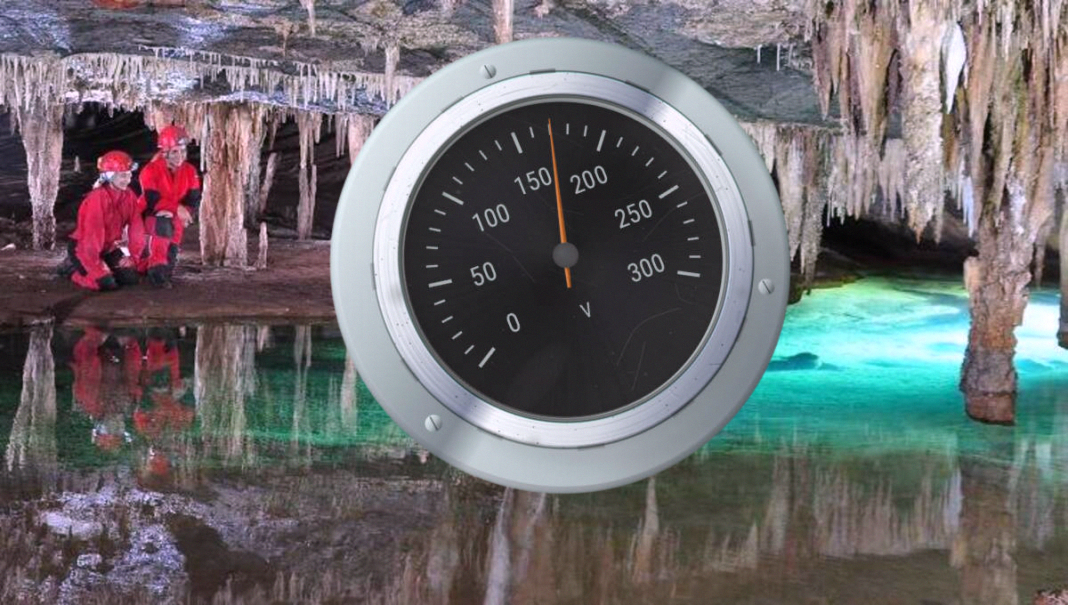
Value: 170 (V)
